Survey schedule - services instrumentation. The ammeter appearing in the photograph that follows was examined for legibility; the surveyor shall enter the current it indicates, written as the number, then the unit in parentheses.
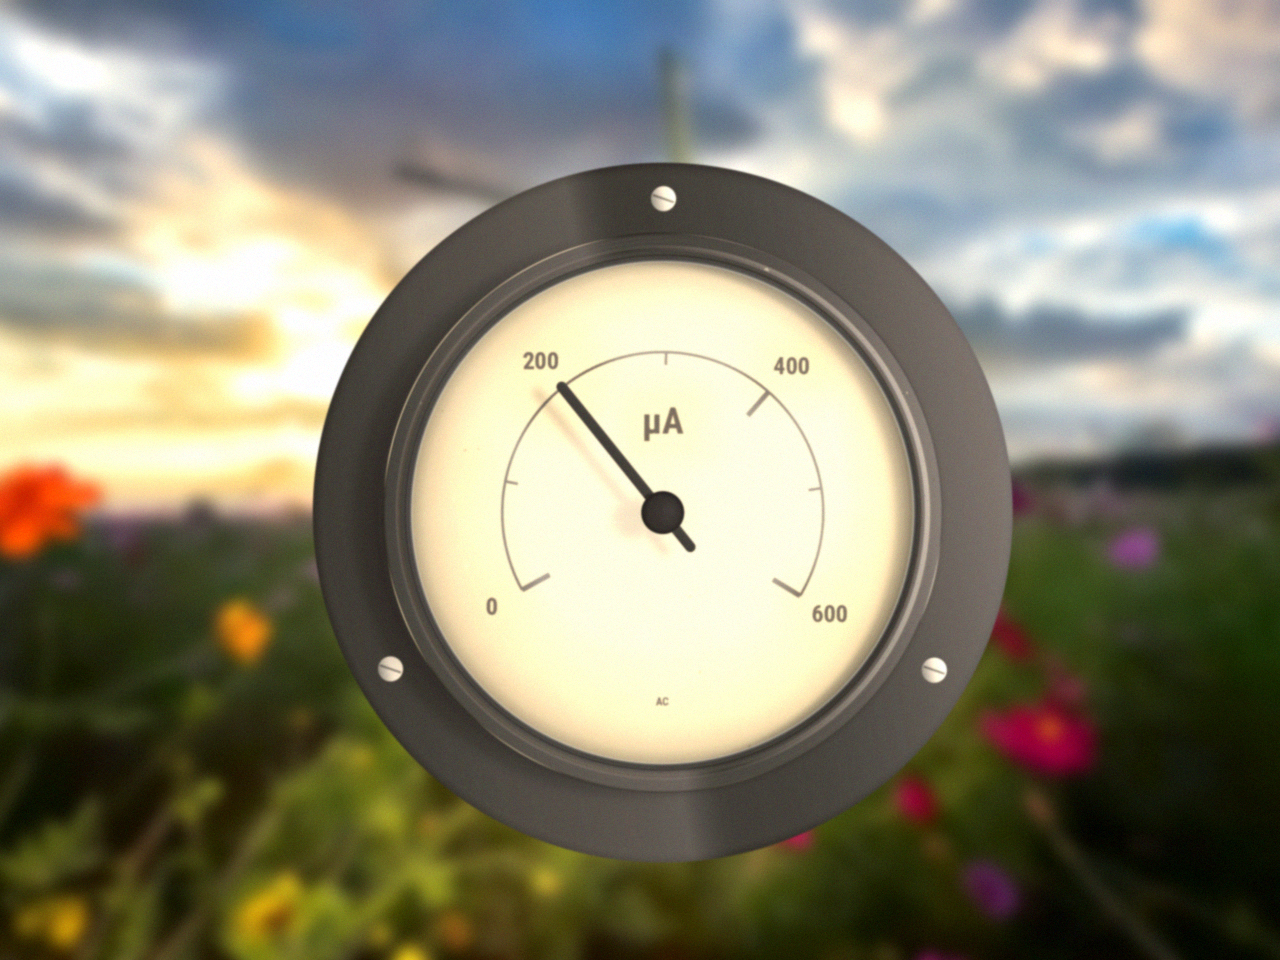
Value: 200 (µA)
